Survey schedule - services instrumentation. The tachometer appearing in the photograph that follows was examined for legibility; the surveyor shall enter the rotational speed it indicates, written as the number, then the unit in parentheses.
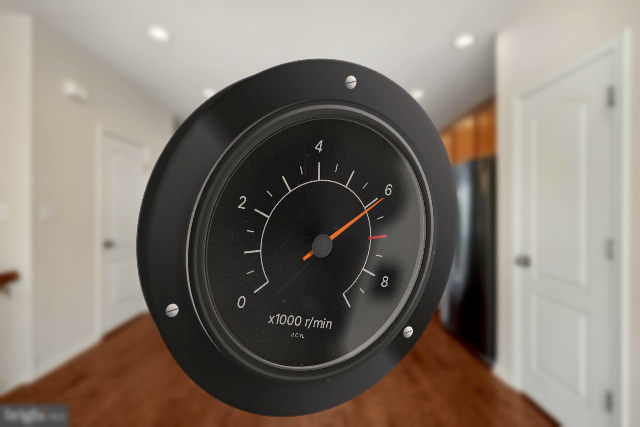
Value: 6000 (rpm)
